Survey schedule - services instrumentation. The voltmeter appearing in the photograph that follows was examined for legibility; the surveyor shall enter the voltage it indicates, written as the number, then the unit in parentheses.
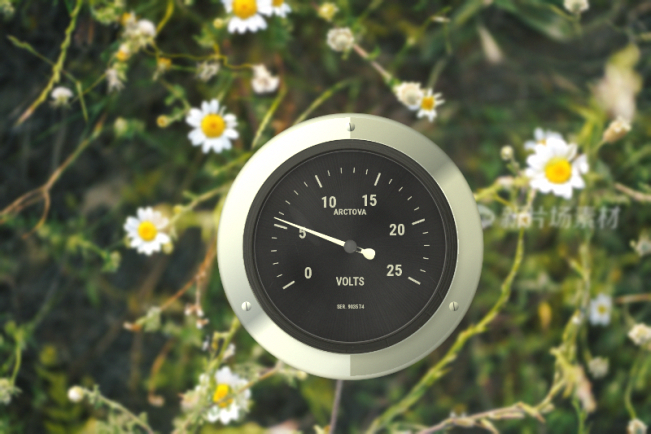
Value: 5.5 (V)
